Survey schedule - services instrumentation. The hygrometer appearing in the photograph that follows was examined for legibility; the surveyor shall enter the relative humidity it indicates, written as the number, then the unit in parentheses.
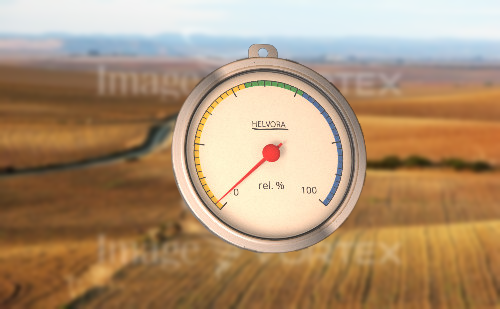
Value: 2 (%)
